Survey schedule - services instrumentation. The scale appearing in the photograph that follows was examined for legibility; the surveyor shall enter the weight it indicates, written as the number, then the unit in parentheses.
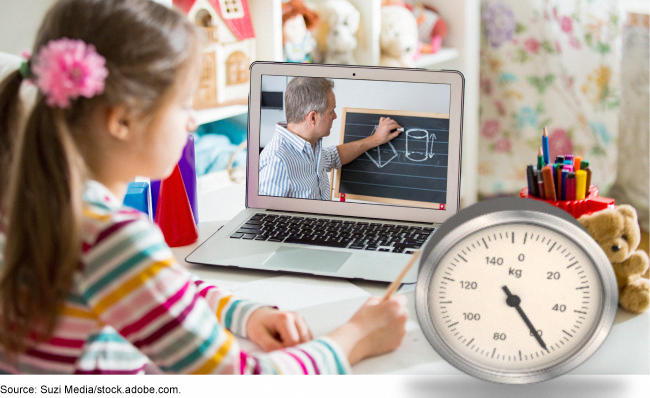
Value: 60 (kg)
